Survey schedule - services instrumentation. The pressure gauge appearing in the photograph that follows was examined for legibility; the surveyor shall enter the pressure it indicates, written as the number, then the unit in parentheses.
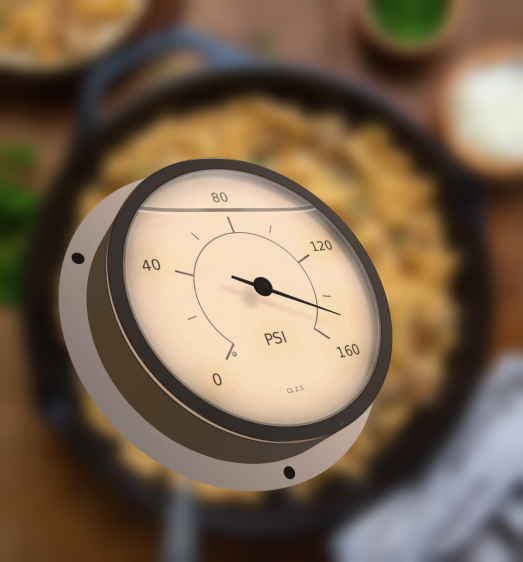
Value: 150 (psi)
